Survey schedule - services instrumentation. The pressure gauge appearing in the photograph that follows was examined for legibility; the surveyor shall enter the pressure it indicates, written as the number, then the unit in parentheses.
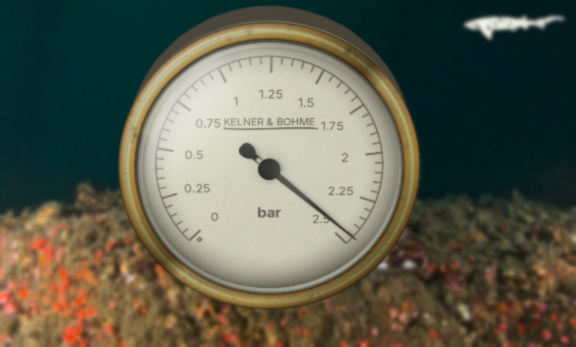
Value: 2.45 (bar)
